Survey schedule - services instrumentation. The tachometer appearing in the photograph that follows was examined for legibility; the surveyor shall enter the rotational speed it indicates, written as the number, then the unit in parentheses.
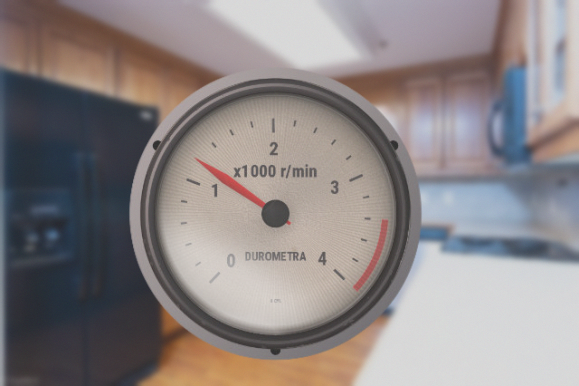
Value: 1200 (rpm)
